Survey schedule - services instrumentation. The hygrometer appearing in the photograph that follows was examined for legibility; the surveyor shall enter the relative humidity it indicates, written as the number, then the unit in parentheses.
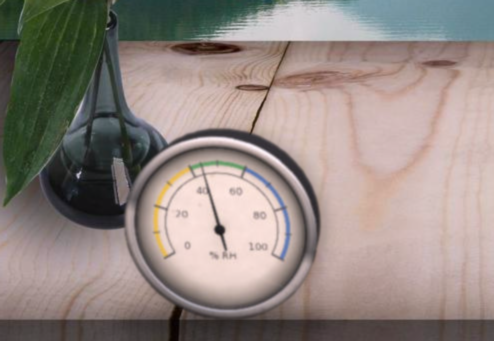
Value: 45 (%)
